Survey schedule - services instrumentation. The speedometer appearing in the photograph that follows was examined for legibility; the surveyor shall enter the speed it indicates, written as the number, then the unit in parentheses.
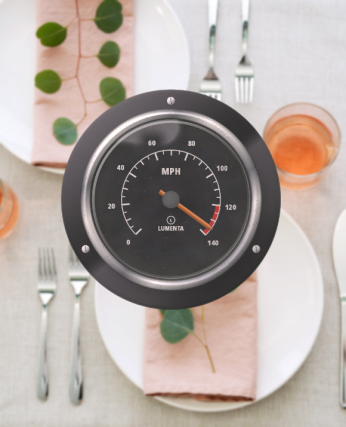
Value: 135 (mph)
